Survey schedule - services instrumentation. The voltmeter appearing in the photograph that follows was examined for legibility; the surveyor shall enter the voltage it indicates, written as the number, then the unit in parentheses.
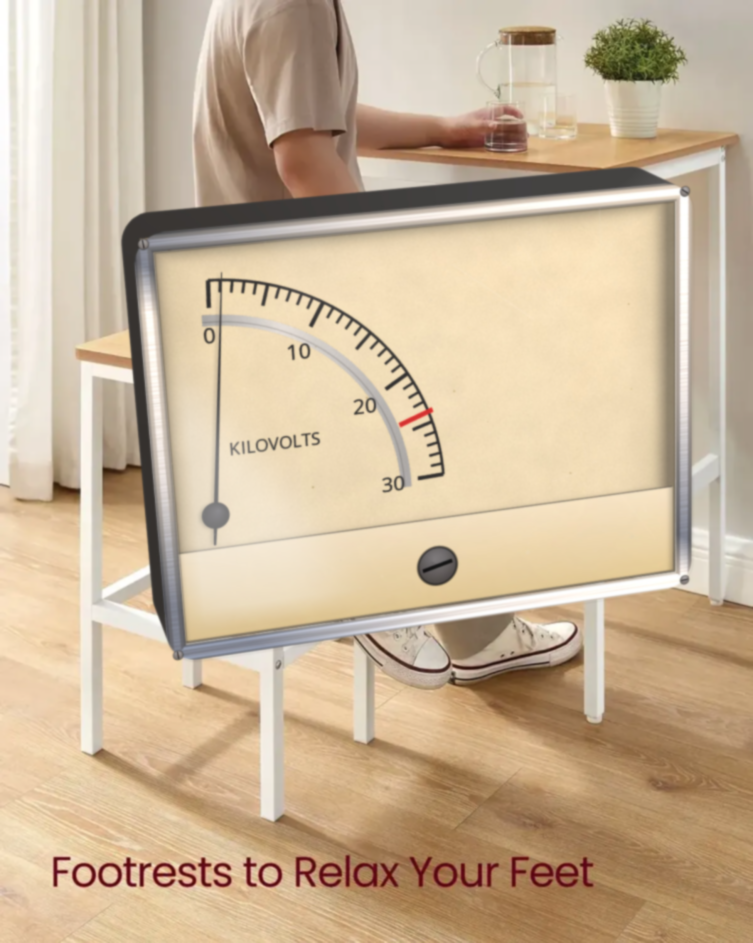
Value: 1 (kV)
